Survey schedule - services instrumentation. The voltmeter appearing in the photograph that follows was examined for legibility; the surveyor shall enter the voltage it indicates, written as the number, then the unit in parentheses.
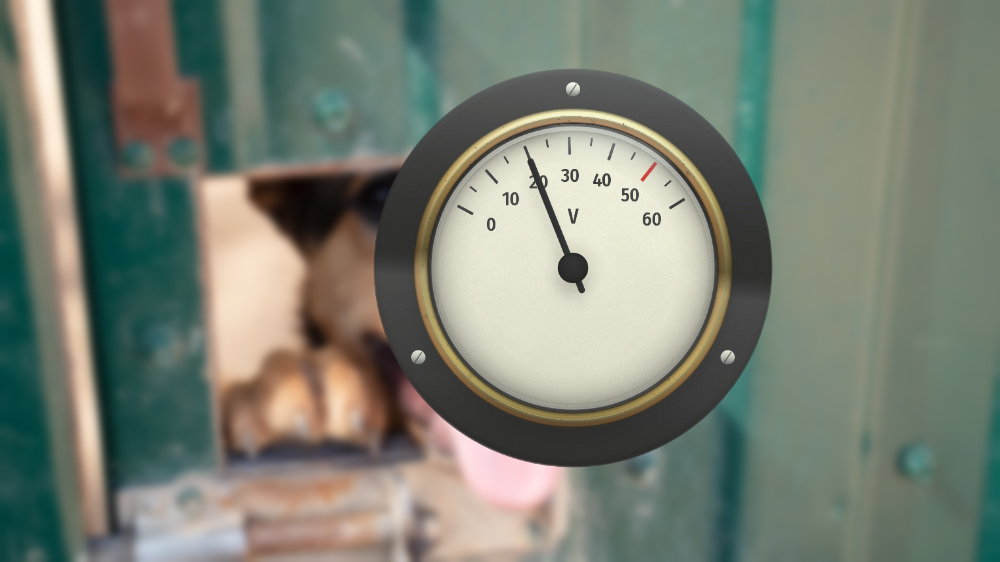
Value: 20 (V)
